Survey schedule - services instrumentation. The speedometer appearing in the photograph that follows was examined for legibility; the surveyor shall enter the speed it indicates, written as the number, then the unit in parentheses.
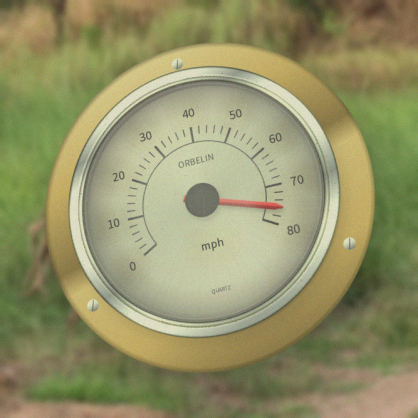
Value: 76 (mph)
